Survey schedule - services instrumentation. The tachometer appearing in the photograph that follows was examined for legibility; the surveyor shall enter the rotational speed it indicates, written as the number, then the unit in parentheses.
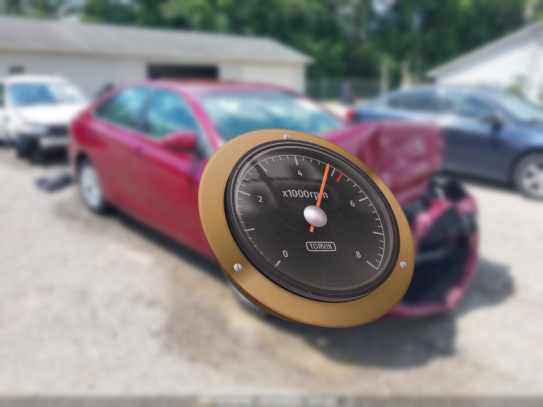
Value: 4800 (rpm)
